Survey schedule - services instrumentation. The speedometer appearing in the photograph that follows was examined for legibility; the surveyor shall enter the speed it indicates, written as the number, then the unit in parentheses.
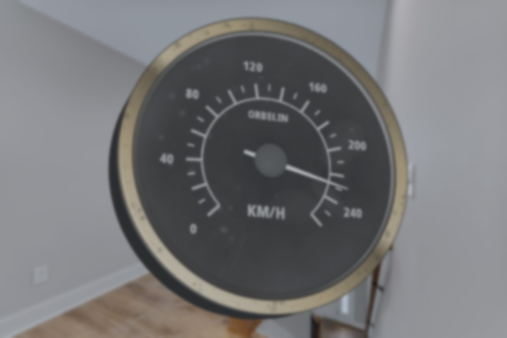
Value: 230 (km/h)
